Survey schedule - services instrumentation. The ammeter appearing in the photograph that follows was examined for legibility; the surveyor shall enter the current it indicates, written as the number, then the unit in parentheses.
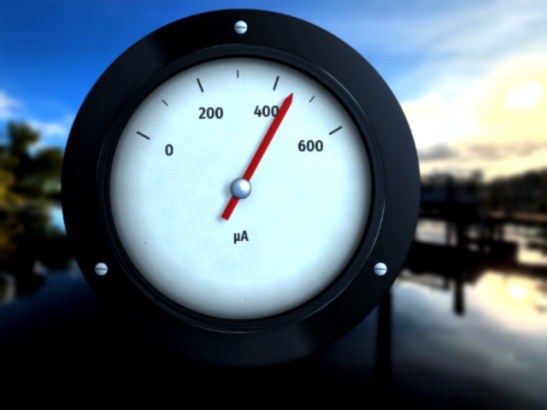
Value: 450 (µA)
